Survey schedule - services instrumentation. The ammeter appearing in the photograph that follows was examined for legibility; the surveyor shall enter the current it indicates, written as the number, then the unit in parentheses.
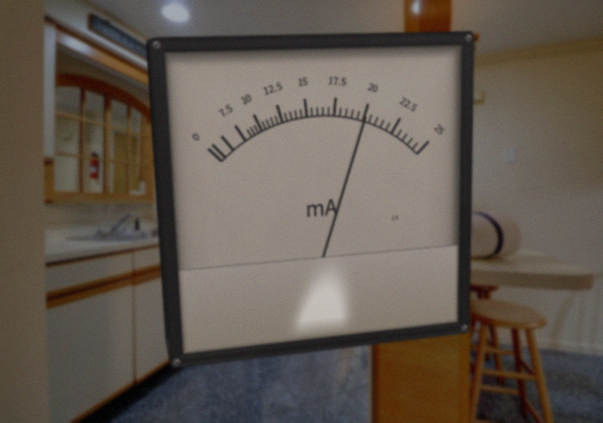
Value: 20 (mA)
